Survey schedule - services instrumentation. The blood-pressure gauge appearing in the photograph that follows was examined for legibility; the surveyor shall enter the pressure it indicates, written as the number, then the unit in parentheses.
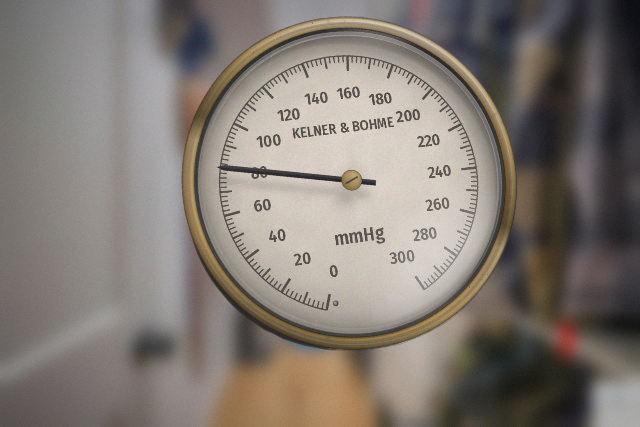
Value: 80 (mmHg)
